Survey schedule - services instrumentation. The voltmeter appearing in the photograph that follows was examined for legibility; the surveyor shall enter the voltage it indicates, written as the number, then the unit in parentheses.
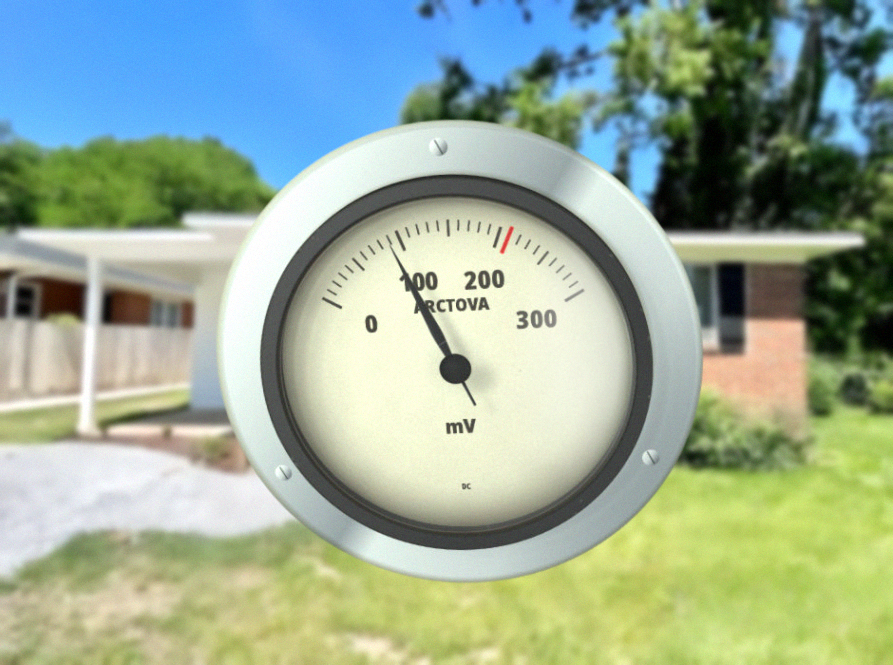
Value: 90 (mV)
